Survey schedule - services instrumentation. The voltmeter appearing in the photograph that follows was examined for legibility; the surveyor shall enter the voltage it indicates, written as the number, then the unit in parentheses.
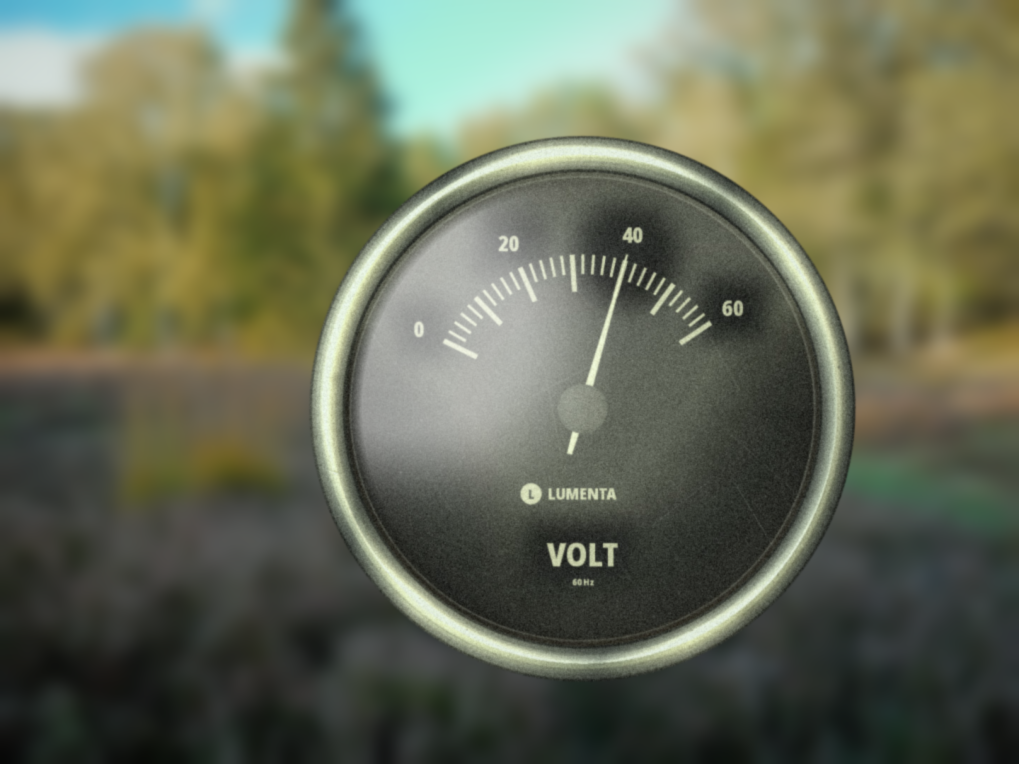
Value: 40 (V)
